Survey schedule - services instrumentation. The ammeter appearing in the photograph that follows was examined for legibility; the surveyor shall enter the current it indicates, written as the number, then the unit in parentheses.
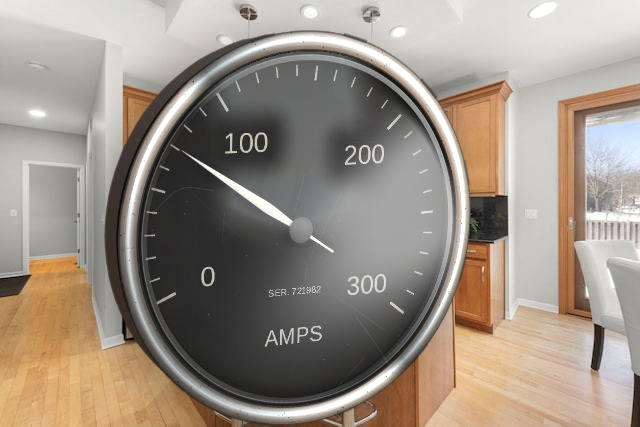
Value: 70 (A)
